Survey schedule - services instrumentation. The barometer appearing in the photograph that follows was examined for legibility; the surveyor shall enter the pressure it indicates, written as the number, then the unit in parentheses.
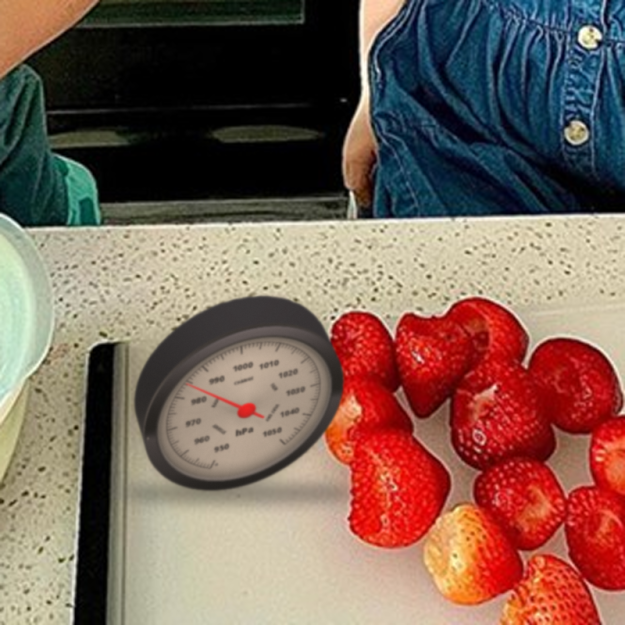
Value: 985 (hPa)
